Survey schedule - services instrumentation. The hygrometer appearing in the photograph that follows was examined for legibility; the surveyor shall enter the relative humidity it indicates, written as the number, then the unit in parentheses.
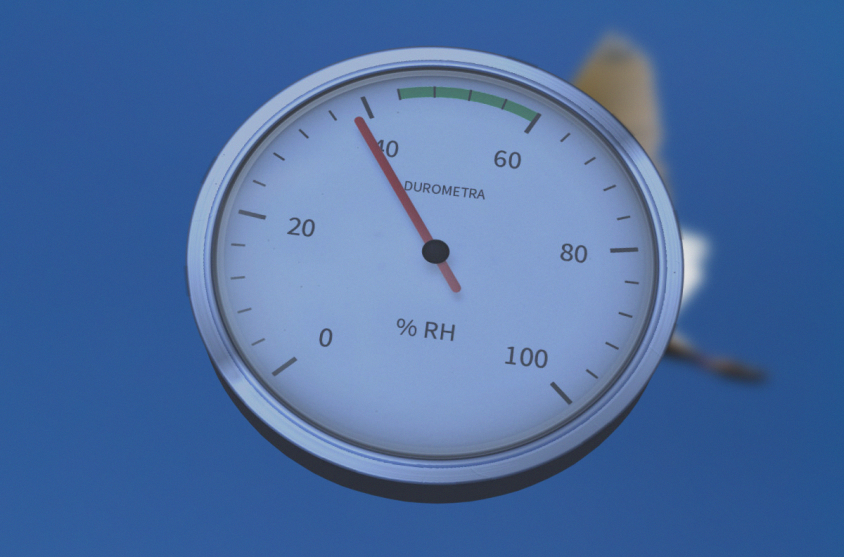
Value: 38 (%)
